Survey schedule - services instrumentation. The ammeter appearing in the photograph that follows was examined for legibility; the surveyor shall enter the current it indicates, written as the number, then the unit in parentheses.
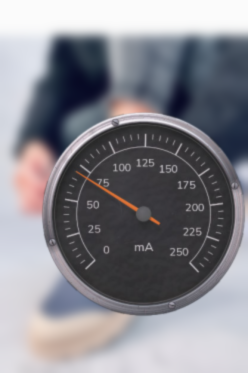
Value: 70 (mA)
